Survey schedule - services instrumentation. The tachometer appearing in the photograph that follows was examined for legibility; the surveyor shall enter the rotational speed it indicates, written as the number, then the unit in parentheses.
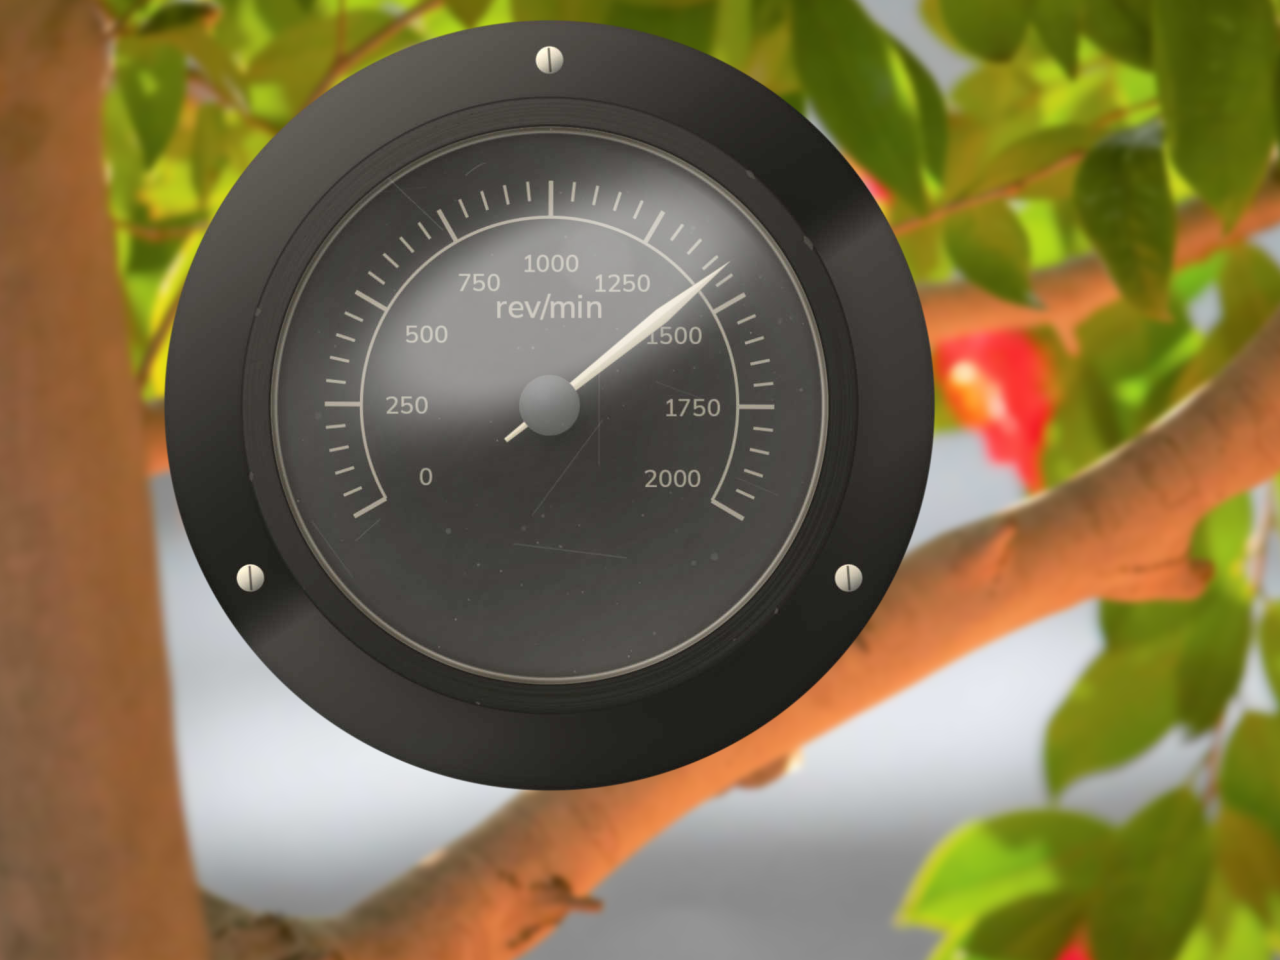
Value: 1425 (rpm)
